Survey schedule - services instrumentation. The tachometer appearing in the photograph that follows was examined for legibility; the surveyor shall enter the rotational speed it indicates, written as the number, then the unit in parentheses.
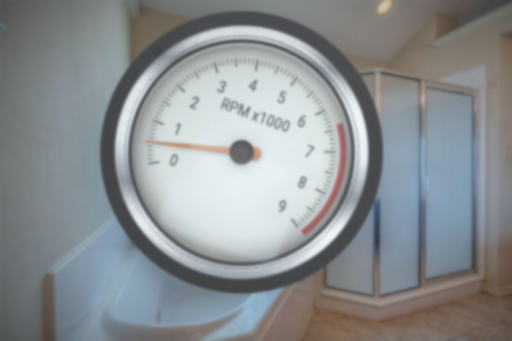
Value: 500 (rpm)
